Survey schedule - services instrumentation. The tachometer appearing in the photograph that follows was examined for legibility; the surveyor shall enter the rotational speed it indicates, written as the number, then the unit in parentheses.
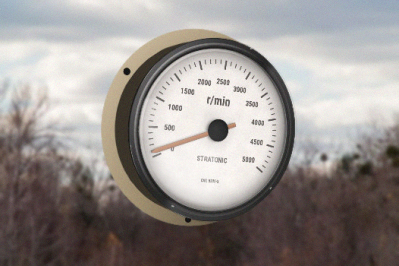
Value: 100 (rpm)
